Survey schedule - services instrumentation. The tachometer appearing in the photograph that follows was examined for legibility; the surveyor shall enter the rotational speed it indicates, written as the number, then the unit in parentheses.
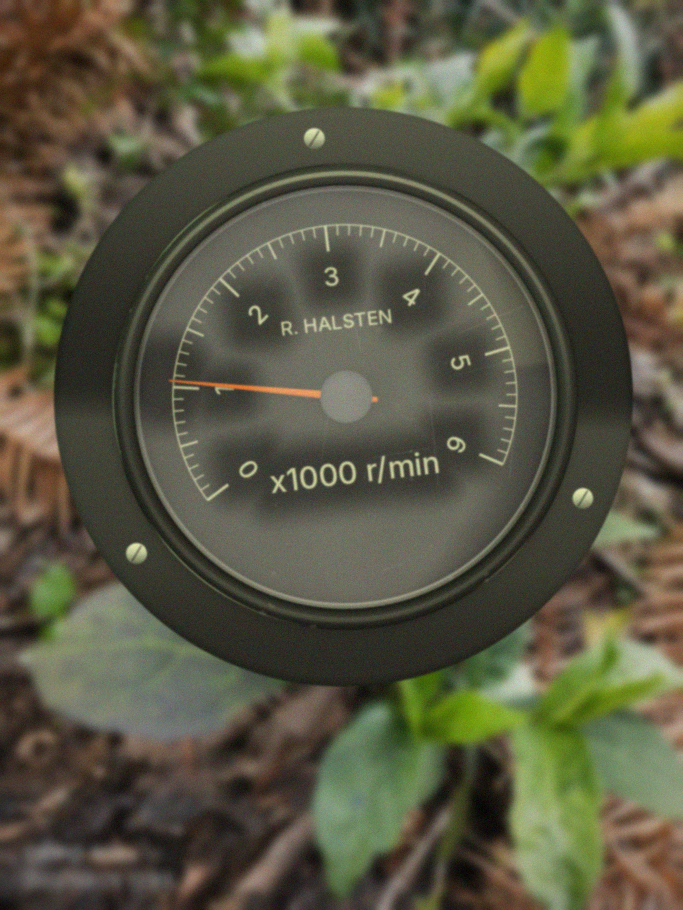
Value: 1050 (rpm)
